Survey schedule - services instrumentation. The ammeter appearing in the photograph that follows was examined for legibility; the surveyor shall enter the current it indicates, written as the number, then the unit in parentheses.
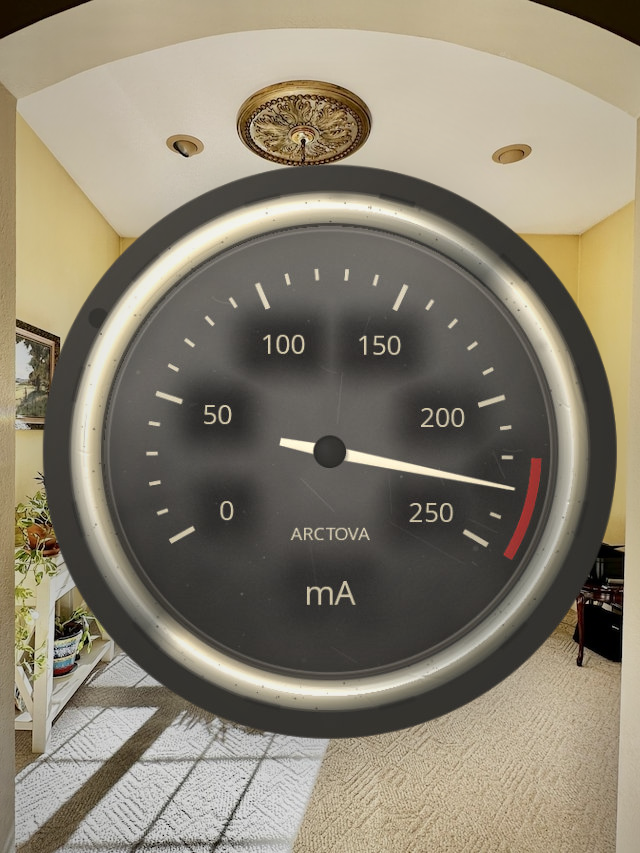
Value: 230 (mA)
